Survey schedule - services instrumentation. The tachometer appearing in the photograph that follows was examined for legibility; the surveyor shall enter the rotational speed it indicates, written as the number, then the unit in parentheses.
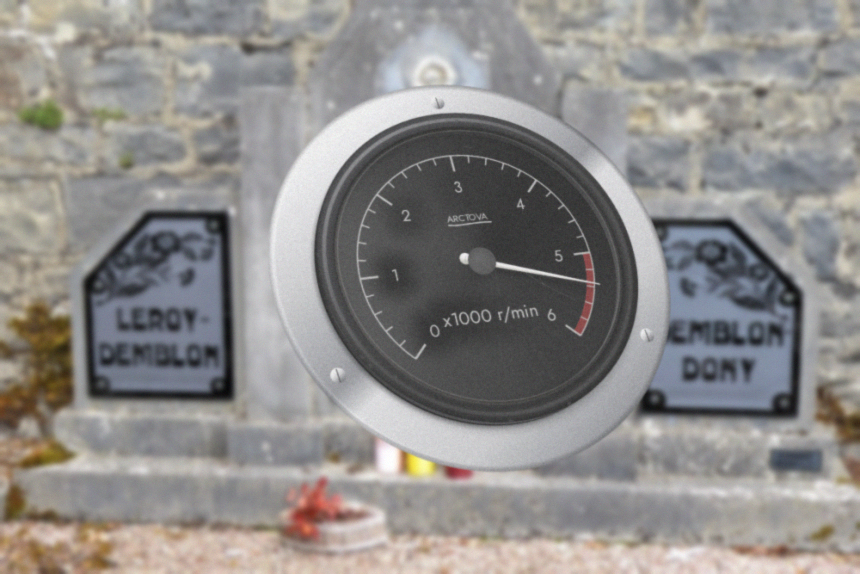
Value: 5400 (rpm)
